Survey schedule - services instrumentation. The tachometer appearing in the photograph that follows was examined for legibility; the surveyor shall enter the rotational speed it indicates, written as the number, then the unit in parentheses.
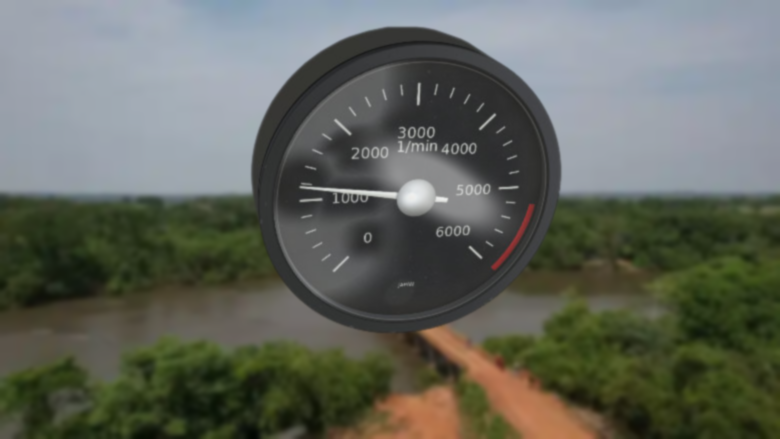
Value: 1200 (rpm)
